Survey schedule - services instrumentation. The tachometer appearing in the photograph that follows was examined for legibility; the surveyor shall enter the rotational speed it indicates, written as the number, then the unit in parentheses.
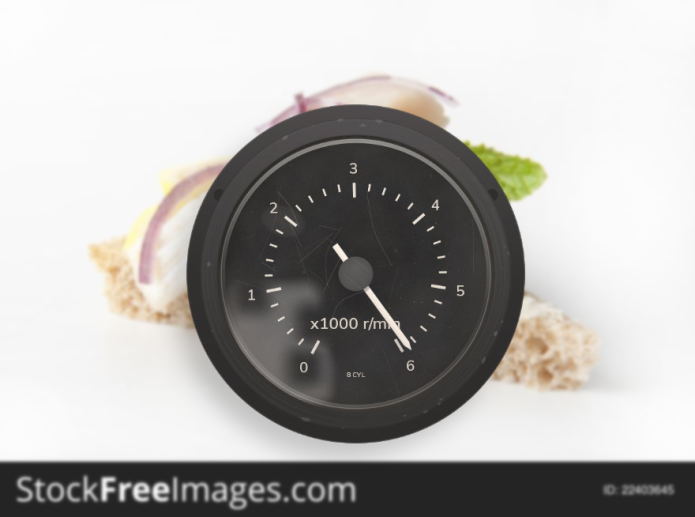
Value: 5900 (rpm)
